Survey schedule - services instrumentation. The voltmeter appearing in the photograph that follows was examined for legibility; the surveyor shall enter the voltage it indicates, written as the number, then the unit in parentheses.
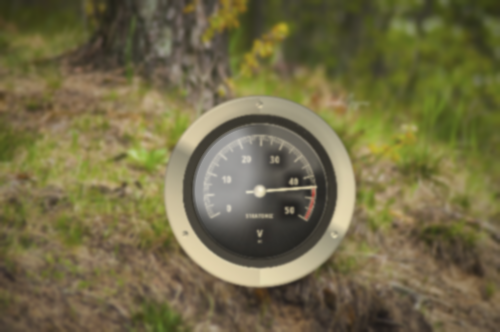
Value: 42.5 (V)
